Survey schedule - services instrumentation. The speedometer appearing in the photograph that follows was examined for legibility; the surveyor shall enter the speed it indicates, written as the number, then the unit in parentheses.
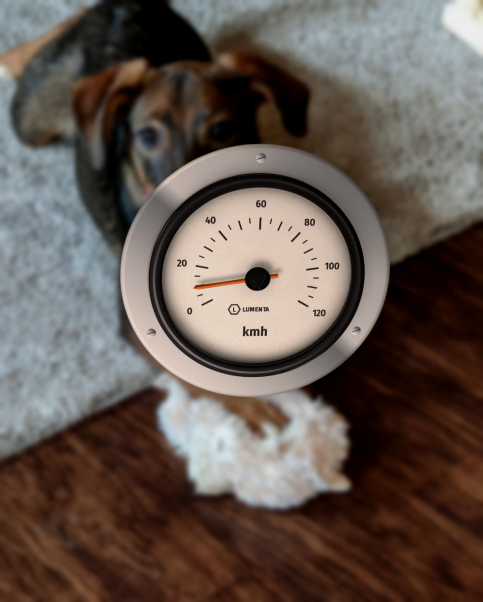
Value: 10 (km/h)
